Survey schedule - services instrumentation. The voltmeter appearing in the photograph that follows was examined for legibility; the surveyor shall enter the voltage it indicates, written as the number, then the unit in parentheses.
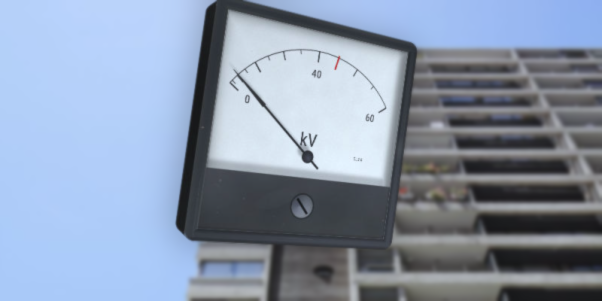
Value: 10 (kV)
